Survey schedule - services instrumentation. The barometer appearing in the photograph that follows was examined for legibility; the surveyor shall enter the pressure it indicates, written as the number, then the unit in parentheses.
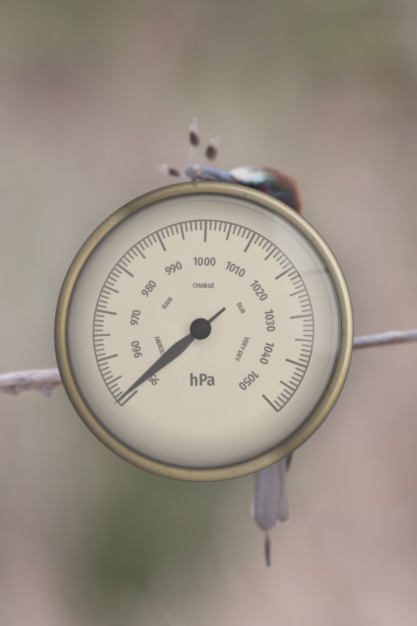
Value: 951 (hPa)
